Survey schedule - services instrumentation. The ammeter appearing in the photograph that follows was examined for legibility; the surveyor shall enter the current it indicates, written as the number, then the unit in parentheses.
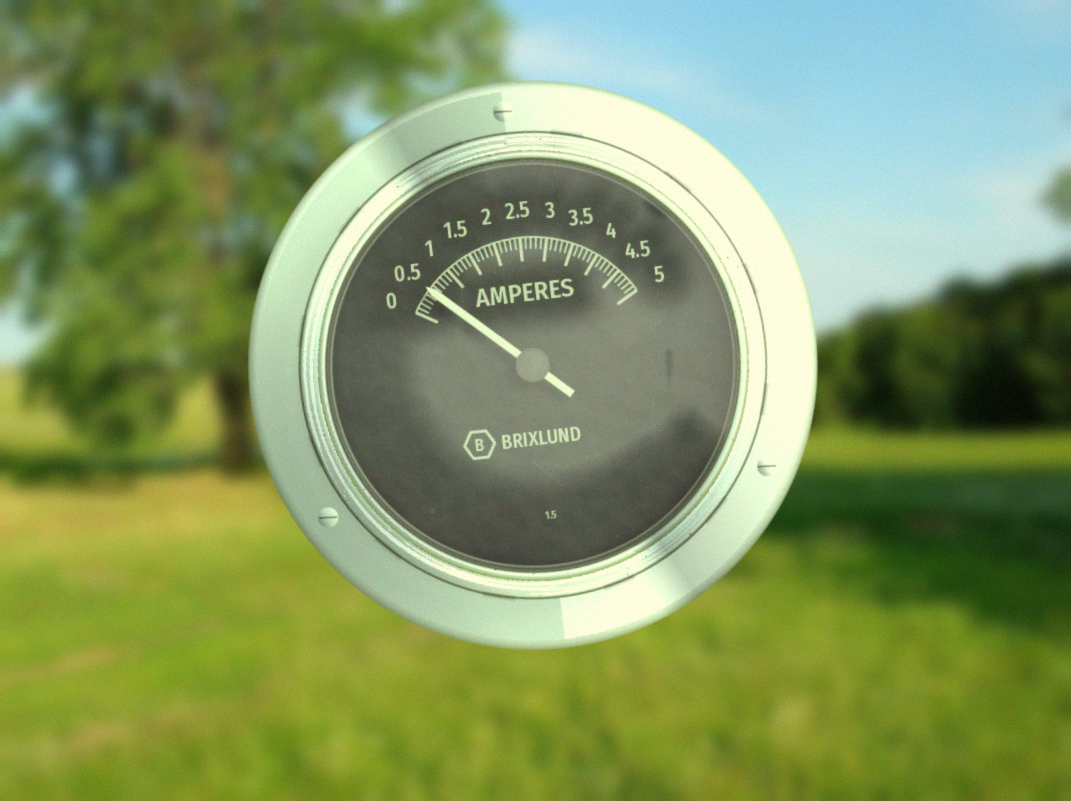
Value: 0.5 (A)
